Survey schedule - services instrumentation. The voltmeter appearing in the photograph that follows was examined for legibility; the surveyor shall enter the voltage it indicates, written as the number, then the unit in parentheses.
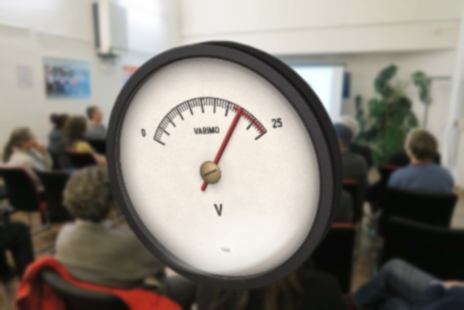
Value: 20 (V)
